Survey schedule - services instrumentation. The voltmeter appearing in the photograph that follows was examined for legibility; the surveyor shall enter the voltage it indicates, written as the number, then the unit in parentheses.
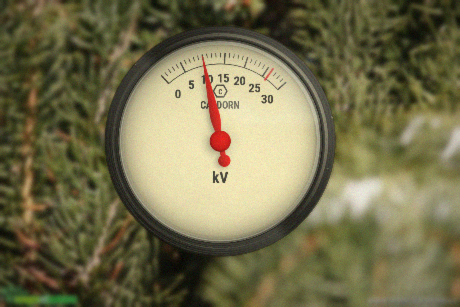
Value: 10 (kV)
